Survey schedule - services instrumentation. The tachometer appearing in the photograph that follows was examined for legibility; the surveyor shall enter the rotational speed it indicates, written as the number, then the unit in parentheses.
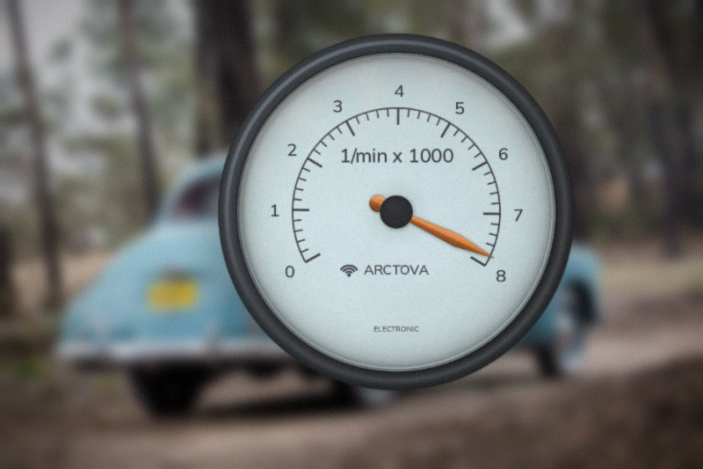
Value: 7800 (rpm)
